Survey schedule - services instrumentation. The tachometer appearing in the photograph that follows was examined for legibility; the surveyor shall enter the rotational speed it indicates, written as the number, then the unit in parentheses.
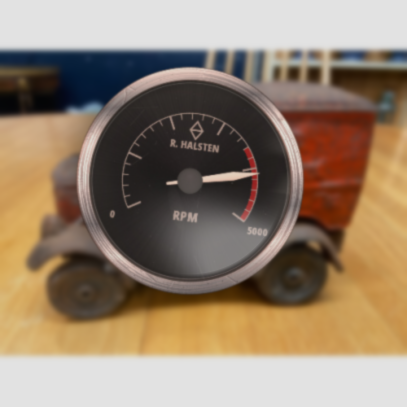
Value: 4100 (rpm)
